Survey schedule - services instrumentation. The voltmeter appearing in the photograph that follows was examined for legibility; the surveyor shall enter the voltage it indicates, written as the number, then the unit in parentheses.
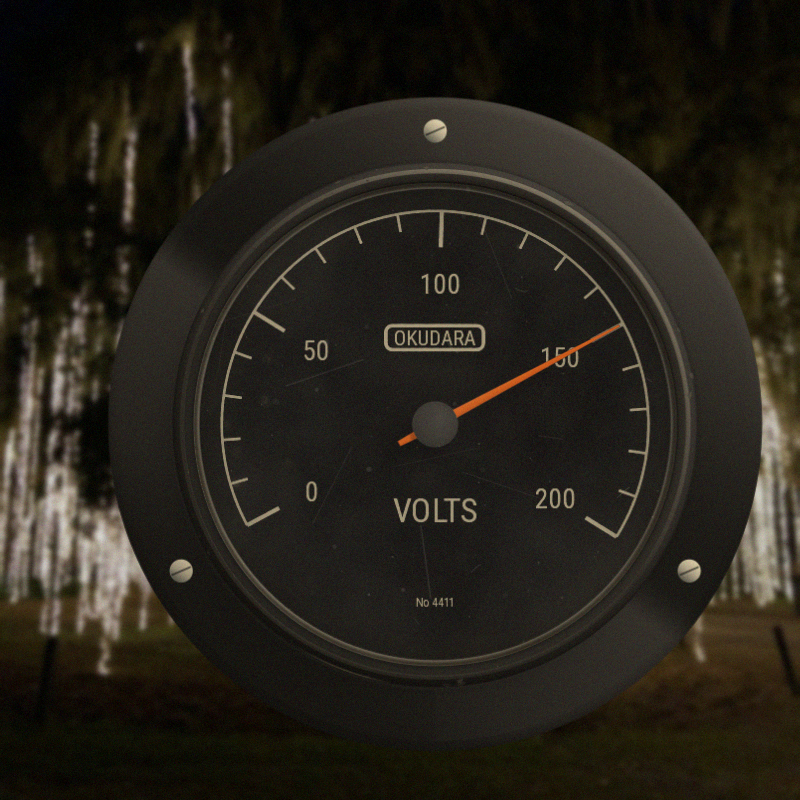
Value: 150 (V)
